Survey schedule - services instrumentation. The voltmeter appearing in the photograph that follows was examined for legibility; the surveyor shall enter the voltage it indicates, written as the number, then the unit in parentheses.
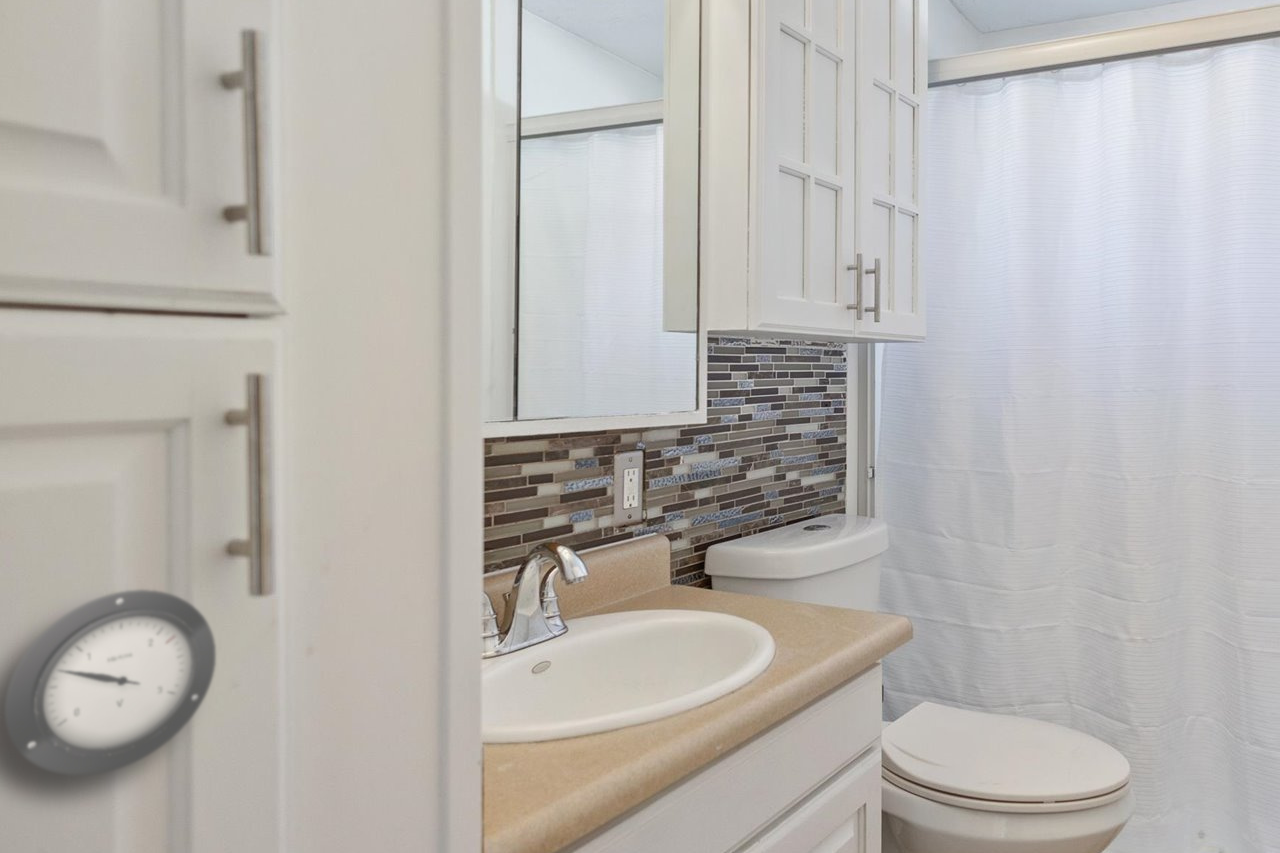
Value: 0.7 (V)
